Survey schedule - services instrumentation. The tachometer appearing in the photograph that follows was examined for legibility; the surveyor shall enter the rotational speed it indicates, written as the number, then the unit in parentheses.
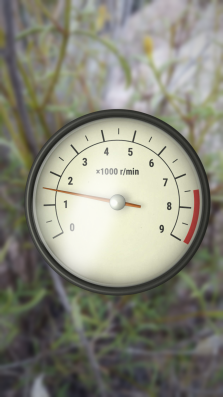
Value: 1500 (rpm)
